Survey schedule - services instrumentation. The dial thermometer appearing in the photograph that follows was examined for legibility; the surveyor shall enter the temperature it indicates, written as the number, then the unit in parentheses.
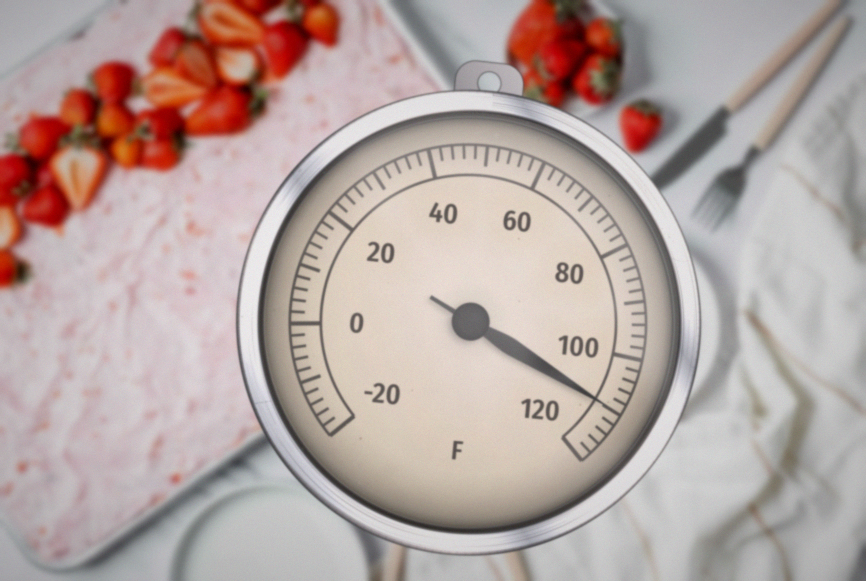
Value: 110 (°F)
